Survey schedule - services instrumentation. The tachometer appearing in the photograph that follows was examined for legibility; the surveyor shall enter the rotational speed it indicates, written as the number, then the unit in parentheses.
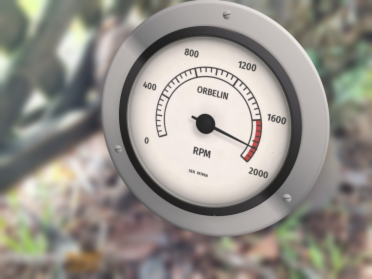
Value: 1850 (rpm)
